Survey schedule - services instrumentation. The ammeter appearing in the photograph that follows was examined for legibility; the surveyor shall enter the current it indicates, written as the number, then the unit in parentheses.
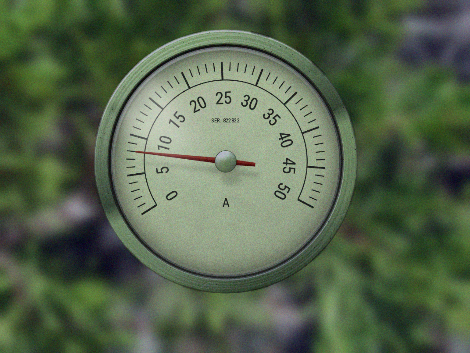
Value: 8 (A)
